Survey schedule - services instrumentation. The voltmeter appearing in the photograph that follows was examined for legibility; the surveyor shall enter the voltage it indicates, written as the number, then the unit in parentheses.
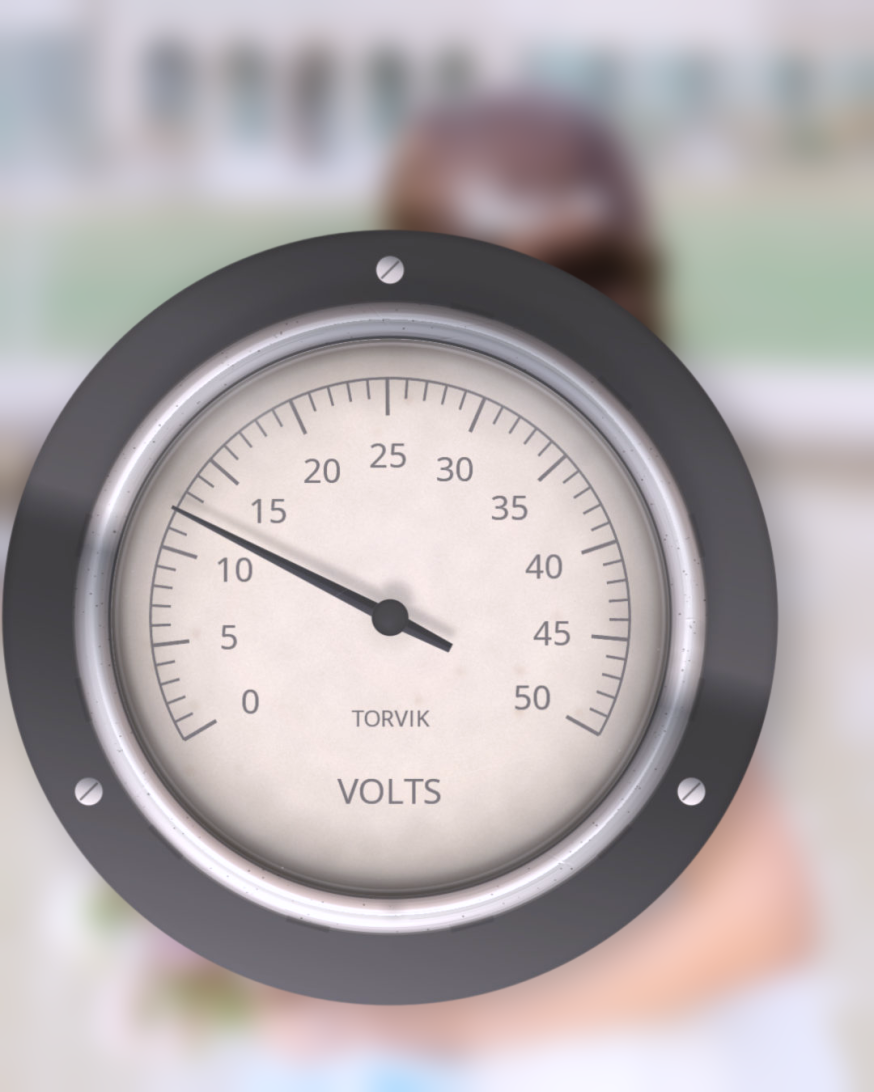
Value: 12 (V)
